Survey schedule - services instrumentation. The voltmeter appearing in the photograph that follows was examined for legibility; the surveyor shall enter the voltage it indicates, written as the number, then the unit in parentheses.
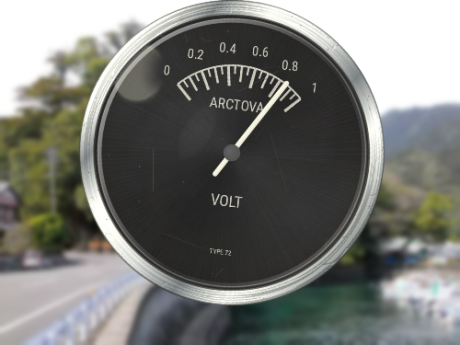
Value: 0.85 (V)
